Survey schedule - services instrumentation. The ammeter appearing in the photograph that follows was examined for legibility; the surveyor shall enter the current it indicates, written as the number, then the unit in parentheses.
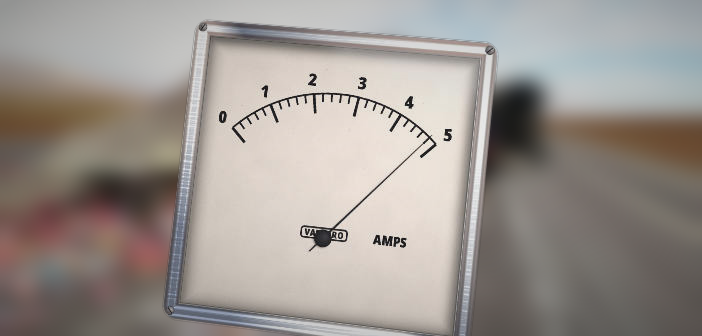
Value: 4.8 (A)
